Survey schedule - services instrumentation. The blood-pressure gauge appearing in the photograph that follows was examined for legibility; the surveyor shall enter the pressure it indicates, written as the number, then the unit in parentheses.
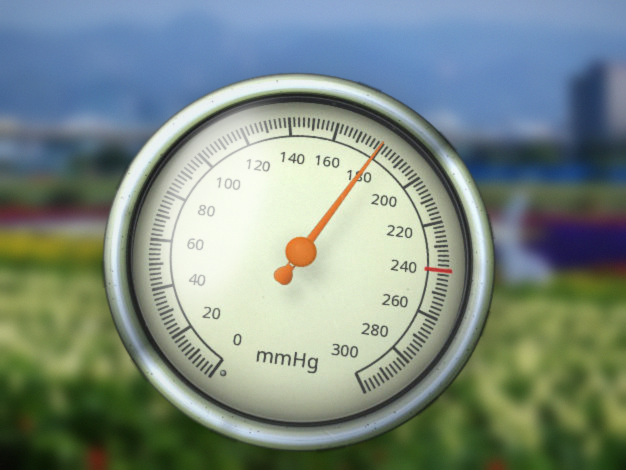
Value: 180 (mmHg)
